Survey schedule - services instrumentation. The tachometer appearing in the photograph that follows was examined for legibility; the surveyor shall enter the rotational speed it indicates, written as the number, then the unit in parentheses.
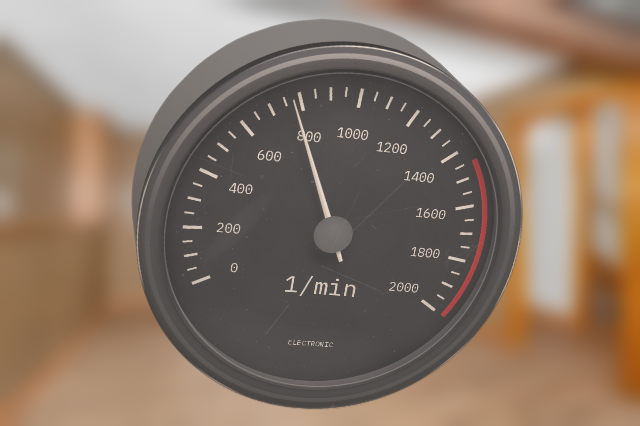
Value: 775 (rpm)
